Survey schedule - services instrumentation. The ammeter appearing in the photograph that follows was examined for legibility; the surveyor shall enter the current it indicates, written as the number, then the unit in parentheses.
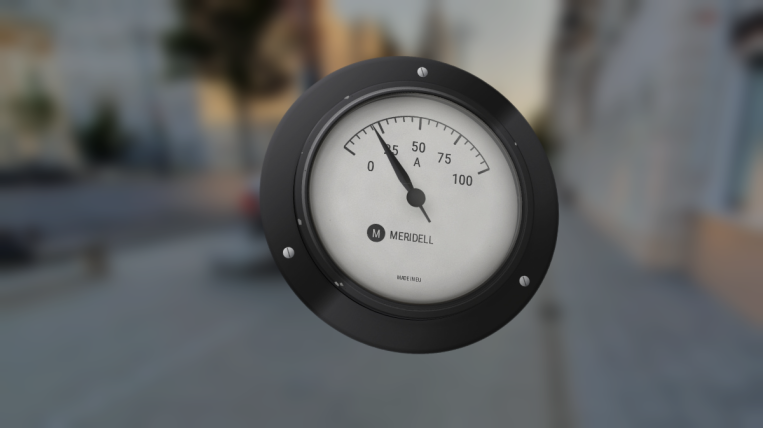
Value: 20 (A)
